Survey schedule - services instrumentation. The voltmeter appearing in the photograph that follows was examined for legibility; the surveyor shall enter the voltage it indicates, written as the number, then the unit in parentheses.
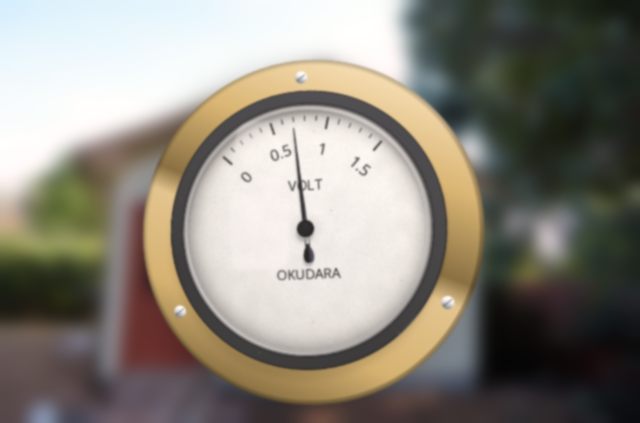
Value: 0.7 (V)
